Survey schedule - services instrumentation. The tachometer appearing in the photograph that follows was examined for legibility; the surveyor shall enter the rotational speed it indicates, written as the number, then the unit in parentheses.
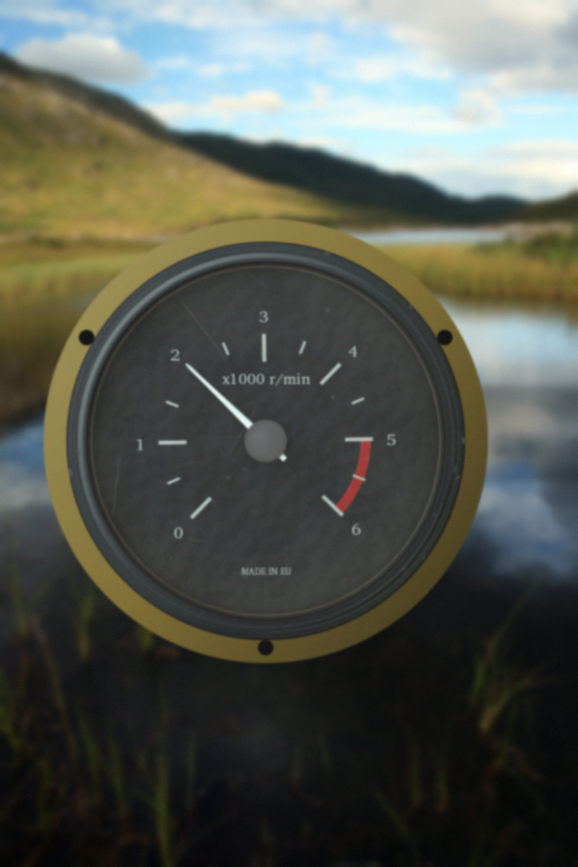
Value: 2000 (rpm)
